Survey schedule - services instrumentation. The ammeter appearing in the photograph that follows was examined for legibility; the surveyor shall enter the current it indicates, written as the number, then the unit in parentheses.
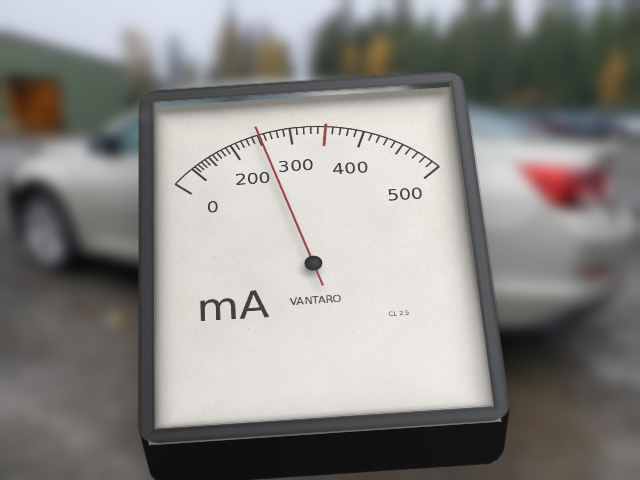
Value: 250 (mA)
